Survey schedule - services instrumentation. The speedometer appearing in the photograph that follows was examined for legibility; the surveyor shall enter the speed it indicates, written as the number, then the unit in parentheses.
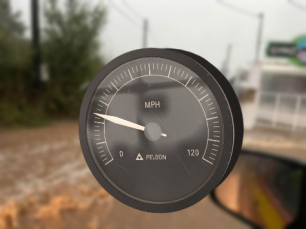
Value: 24 (mph)
